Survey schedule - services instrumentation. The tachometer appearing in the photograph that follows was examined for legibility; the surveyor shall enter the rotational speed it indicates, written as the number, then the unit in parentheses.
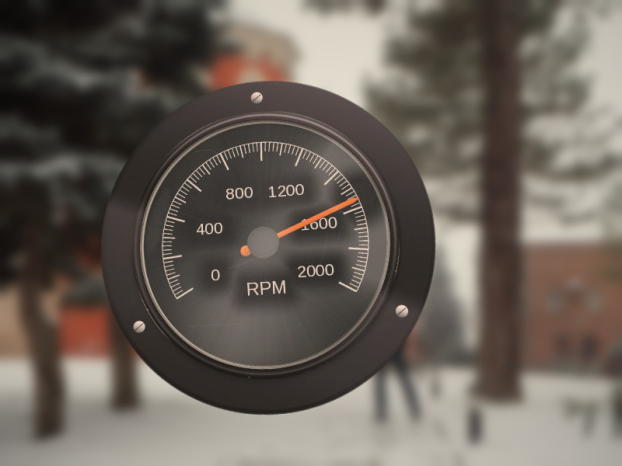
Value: 1560 (rpm)
